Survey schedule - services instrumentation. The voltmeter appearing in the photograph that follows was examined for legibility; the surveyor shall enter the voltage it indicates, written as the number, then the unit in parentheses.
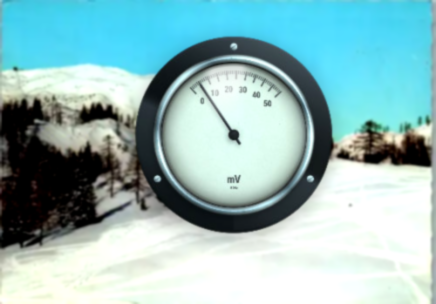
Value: 5 (mV)
